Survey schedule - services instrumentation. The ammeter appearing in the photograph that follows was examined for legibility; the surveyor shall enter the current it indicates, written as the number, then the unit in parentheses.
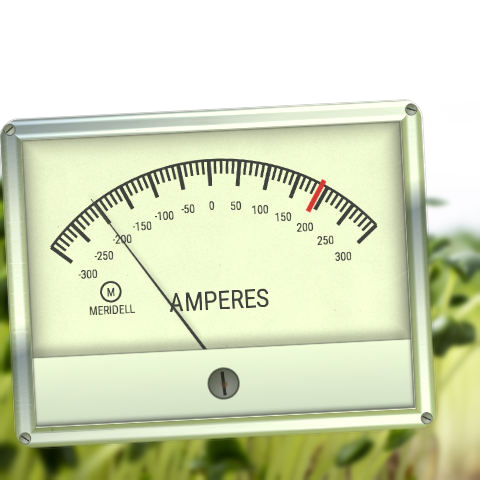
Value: -200 (A)
